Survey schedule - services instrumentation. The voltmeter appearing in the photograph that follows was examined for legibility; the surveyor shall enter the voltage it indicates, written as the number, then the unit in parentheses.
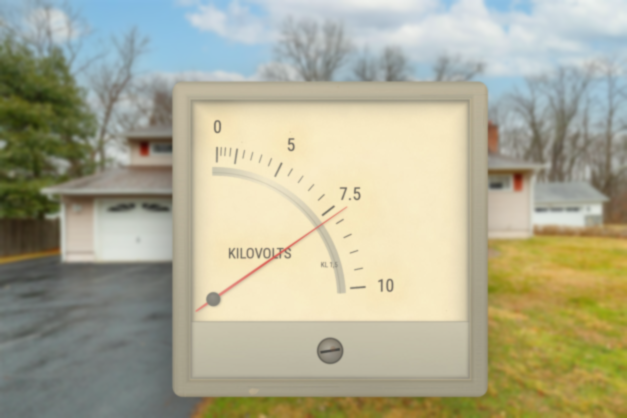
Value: 7.75 (kV)
